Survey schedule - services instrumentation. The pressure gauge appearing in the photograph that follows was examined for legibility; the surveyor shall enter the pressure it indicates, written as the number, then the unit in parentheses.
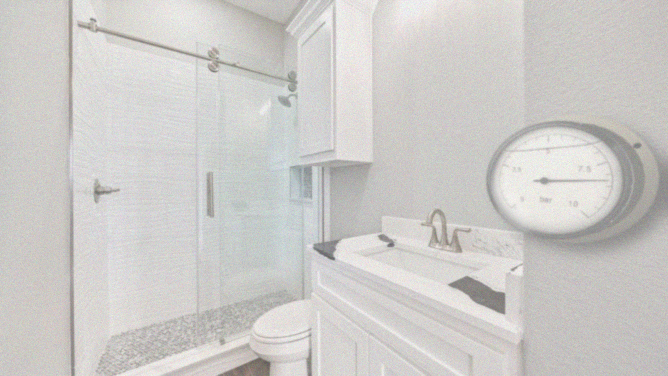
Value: 8.25 (bar)
